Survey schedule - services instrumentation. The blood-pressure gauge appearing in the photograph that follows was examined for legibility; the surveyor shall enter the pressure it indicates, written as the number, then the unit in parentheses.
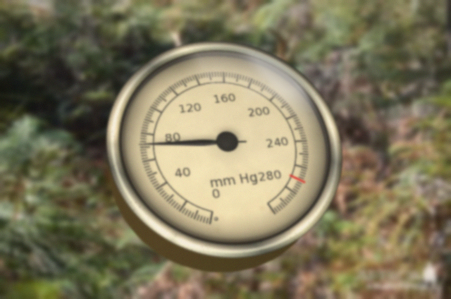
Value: 70 (mmHg)
